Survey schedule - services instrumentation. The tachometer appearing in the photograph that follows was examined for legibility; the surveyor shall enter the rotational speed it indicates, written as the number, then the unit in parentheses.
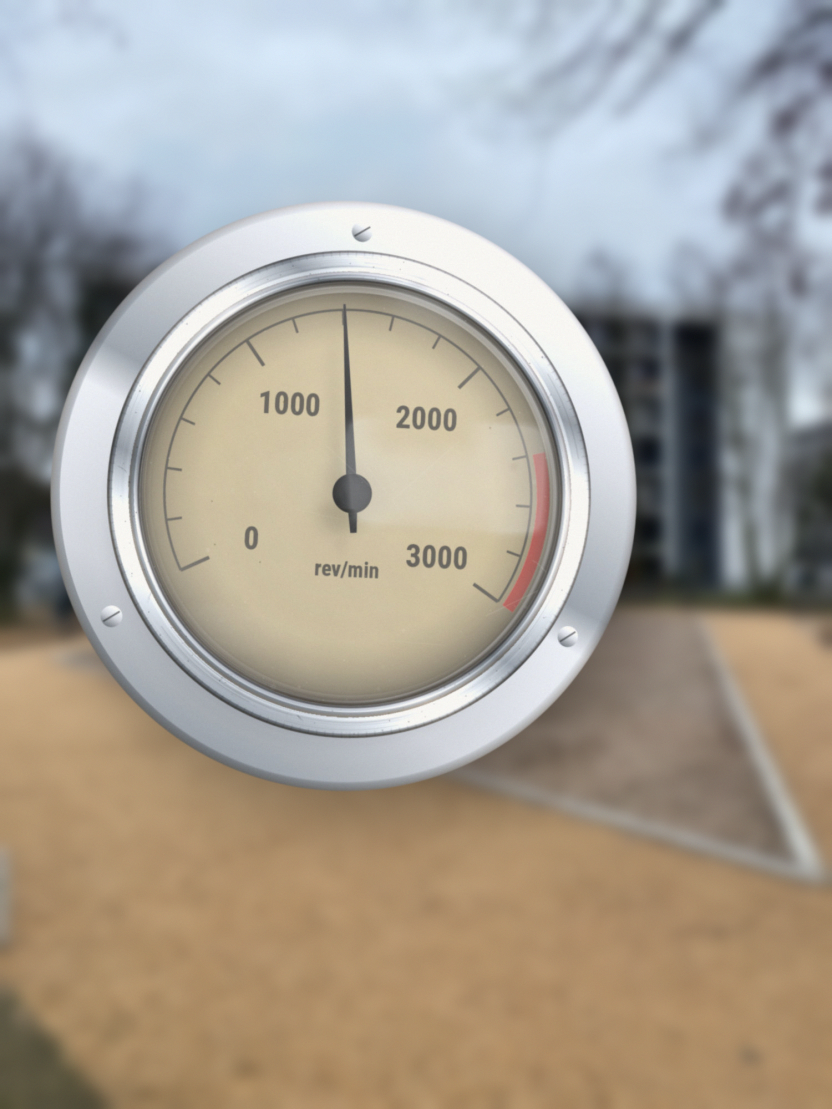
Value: 1400 (rpm)
